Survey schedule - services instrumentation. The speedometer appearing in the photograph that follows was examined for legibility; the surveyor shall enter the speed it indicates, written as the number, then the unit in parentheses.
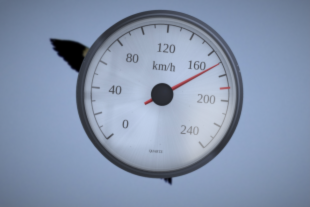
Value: 170 (km/h)
